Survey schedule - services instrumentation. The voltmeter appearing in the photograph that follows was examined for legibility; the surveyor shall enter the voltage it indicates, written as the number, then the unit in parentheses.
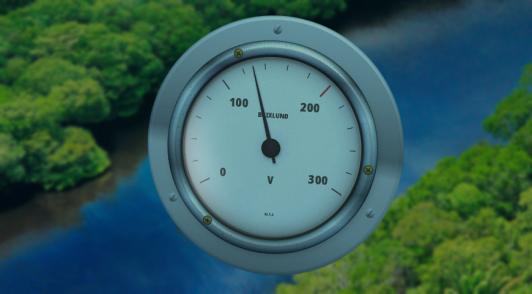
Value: 130 (V)
